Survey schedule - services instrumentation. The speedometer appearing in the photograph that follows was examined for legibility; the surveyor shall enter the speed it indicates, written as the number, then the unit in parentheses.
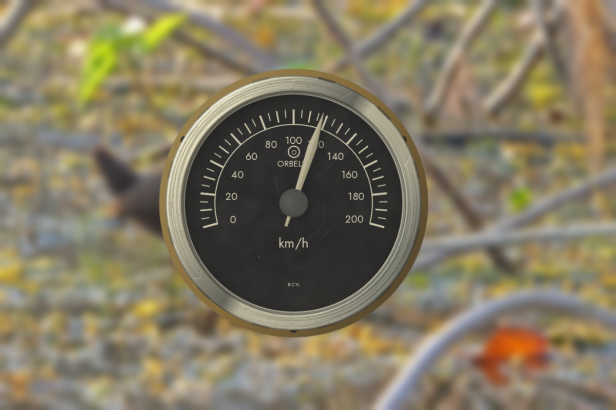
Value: 117.5 (km/h)
